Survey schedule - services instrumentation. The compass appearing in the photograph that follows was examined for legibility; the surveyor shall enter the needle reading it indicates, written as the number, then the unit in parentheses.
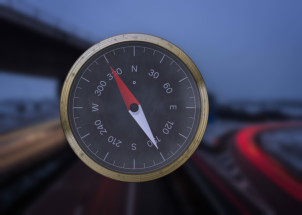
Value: 330 (°)
